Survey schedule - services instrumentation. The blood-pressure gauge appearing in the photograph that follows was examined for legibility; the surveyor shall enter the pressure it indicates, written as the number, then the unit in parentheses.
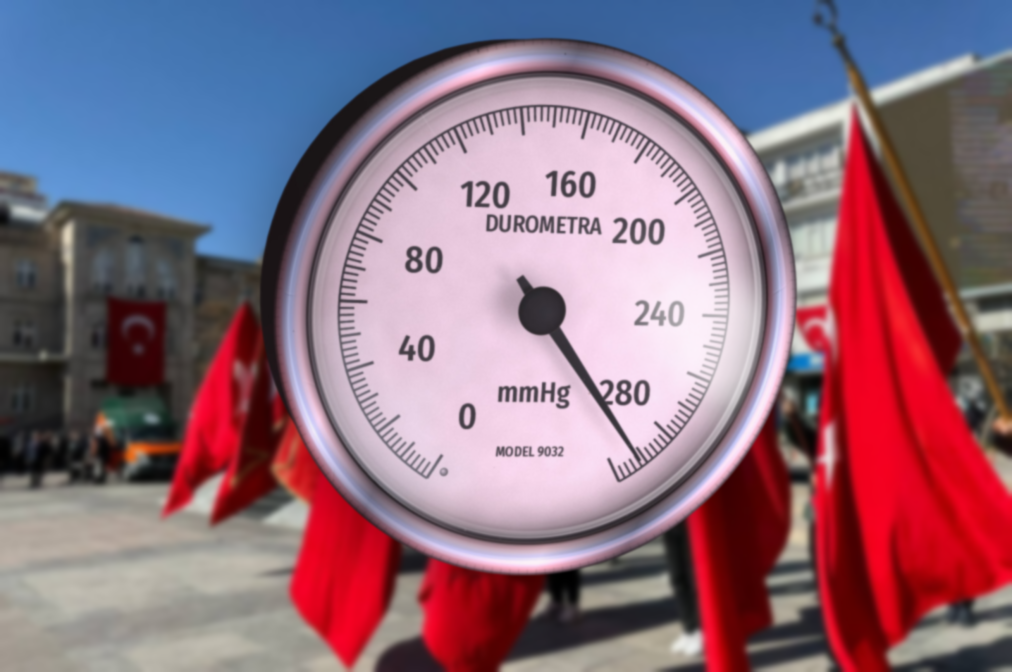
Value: 292 (mmHg)
